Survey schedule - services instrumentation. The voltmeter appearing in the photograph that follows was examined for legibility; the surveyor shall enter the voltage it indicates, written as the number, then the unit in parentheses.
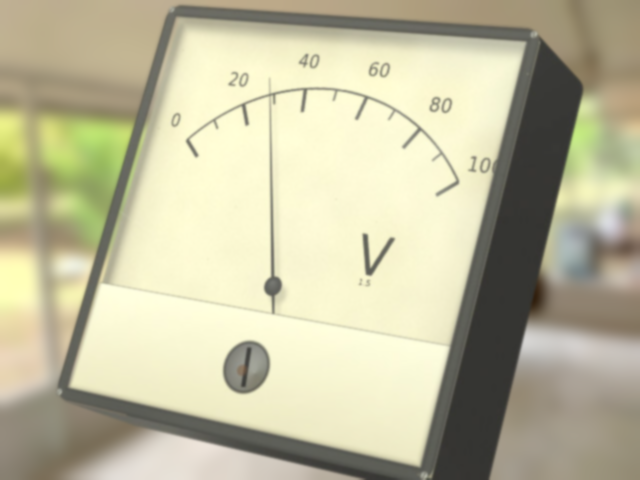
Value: 30 (V)
